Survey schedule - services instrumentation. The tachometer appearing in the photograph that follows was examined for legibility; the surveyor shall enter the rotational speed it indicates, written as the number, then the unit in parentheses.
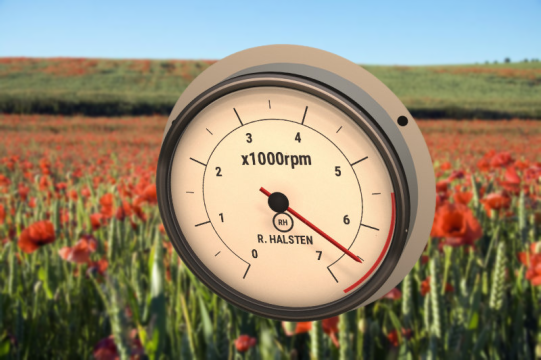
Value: 6500 (rpm)
